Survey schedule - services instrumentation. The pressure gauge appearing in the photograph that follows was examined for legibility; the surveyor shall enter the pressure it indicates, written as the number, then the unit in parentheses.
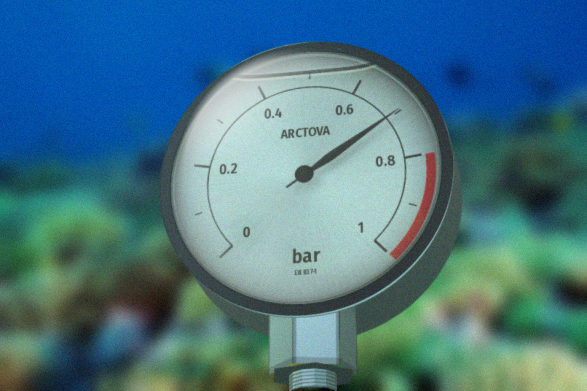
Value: 0.7 (bar)
